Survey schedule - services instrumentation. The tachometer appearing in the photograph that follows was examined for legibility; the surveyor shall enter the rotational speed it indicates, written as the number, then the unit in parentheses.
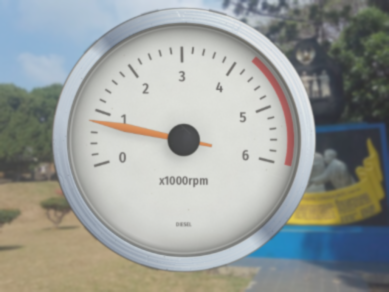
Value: 800 (rpm)
